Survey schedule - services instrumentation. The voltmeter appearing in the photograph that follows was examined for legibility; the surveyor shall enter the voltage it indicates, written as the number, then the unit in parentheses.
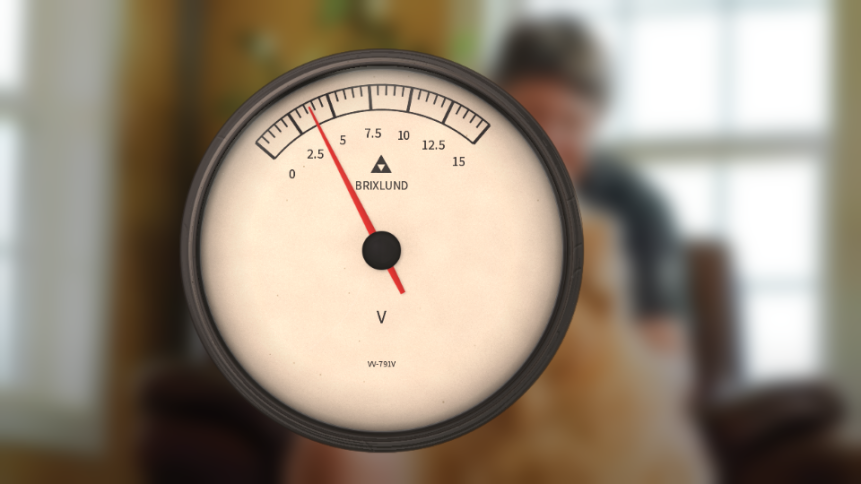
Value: 3.75 (V)
